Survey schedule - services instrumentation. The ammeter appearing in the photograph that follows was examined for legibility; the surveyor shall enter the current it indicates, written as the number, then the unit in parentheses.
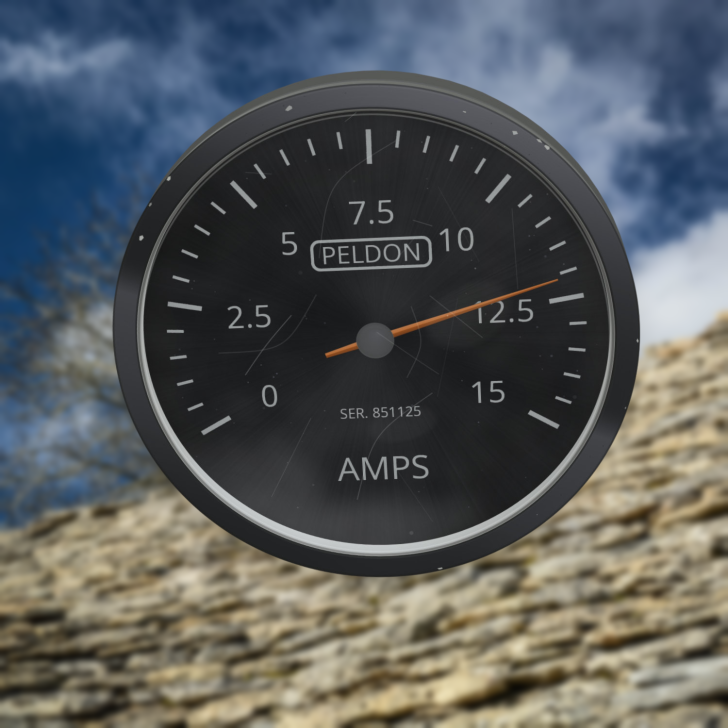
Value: 12 (A)
